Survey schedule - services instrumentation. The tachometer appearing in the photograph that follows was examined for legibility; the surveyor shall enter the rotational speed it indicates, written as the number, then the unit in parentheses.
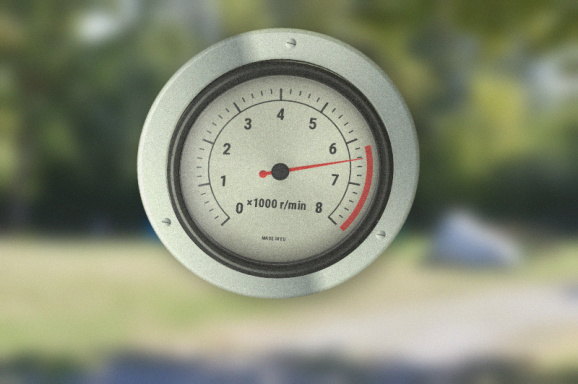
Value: 6400 (rpm)
